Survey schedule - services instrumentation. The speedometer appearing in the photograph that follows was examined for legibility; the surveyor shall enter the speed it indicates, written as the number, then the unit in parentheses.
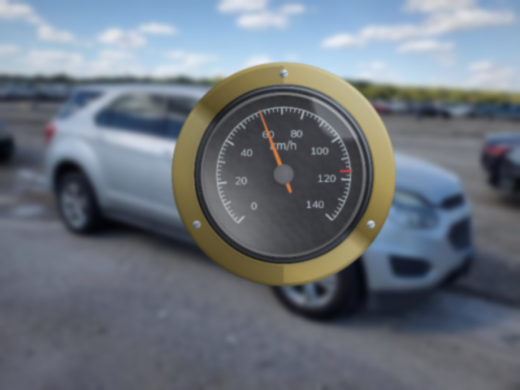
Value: 60 (km/h)
